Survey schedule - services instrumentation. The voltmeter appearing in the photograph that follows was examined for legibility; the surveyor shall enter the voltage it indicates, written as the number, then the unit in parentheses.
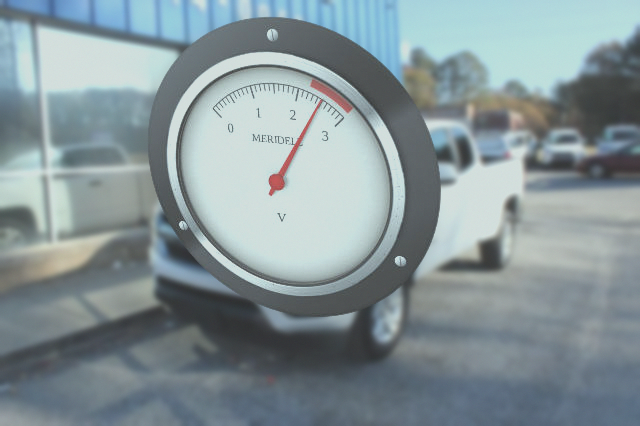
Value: 2.5 (V)
